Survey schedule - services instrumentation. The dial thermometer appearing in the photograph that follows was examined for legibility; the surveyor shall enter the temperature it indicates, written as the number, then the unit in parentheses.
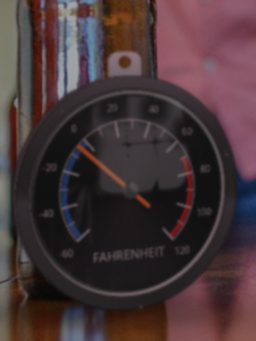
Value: -5 (°F)
